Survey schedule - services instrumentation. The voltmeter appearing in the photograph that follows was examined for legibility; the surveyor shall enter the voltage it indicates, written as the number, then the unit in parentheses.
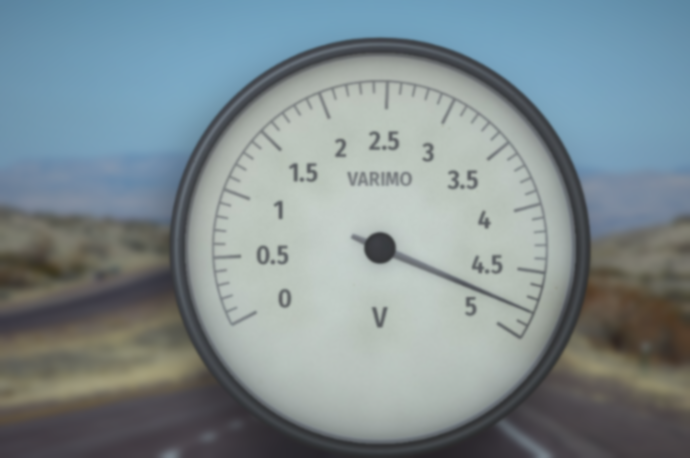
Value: 4.8 (V)
